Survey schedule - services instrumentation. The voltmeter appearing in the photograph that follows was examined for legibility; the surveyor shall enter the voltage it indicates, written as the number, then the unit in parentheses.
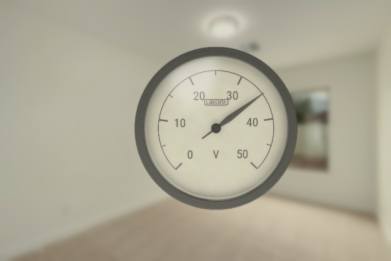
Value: 35 (V)
